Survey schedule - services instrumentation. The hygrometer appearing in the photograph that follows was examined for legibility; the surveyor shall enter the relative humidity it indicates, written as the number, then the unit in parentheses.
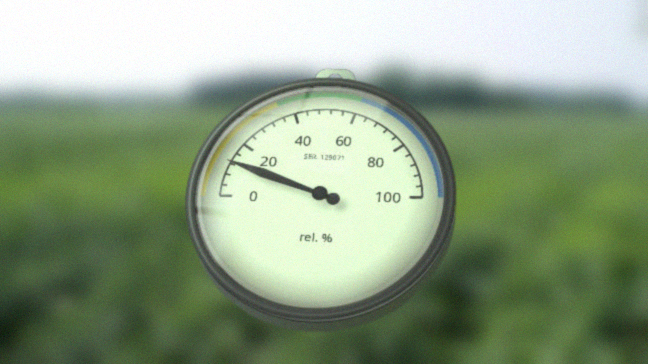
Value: 12 (%)
